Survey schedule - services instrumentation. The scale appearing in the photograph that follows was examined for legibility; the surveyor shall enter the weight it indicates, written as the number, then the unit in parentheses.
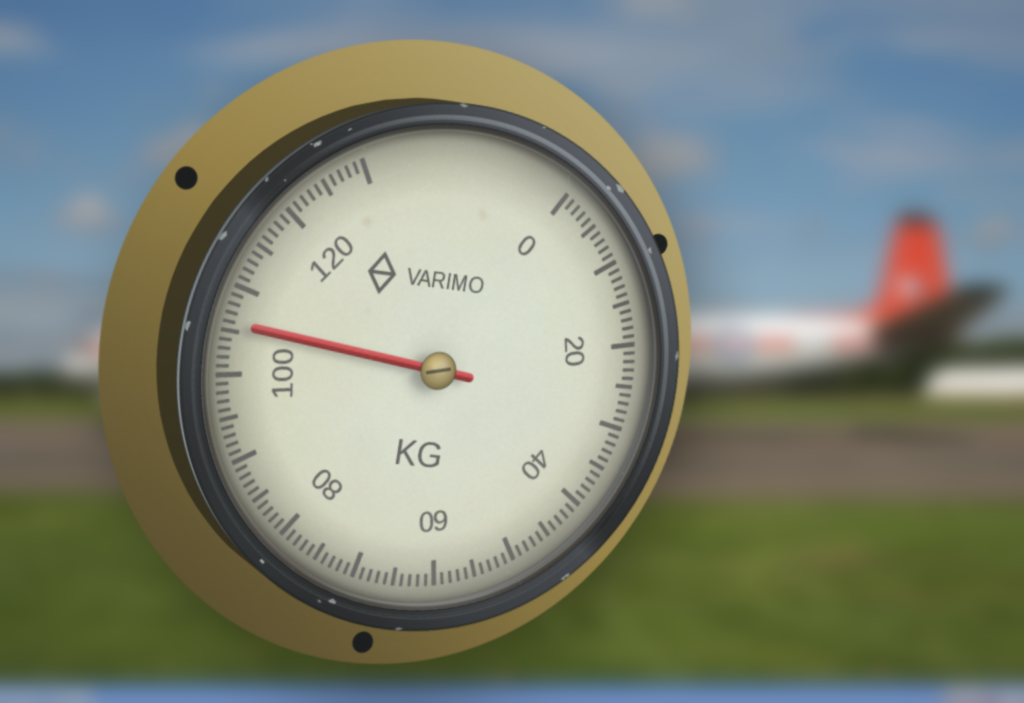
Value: 106 (kg)
